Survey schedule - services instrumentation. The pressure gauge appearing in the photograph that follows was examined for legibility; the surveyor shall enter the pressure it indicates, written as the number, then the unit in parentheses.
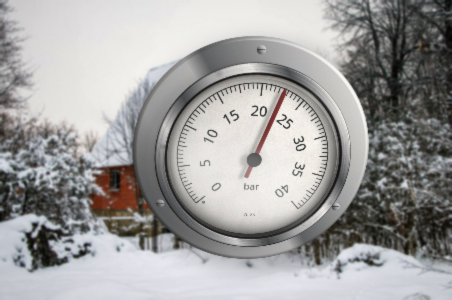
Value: 22.5 (bar)
